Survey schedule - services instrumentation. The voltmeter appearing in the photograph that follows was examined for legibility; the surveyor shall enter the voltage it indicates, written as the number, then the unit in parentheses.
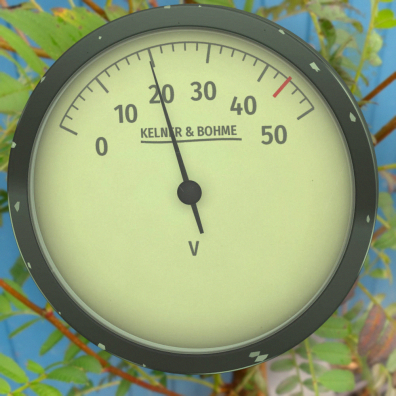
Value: 20 (V)
